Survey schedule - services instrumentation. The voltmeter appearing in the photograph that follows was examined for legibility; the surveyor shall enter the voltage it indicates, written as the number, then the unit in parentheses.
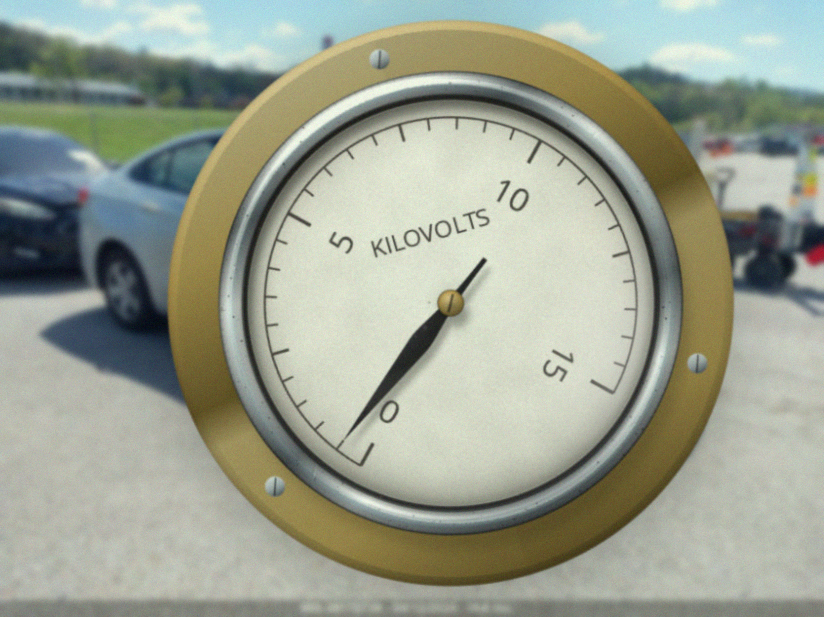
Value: 0.5 (kV)
